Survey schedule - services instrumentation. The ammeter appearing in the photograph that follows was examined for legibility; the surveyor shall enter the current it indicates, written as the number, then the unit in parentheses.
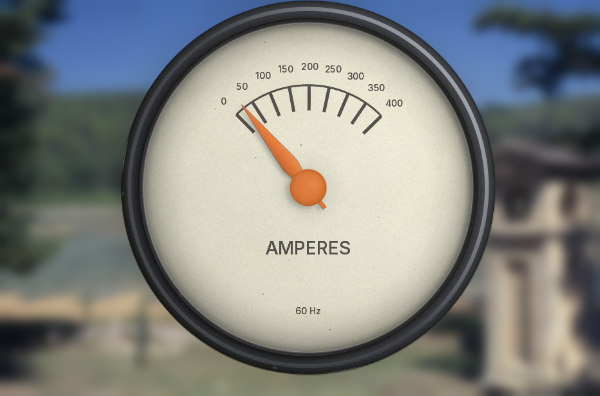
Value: 25 (A)
